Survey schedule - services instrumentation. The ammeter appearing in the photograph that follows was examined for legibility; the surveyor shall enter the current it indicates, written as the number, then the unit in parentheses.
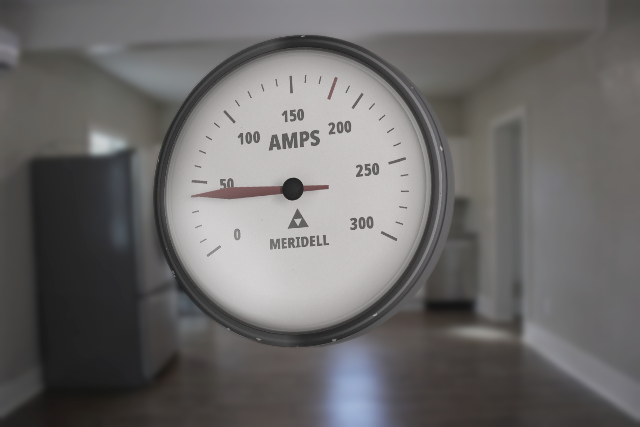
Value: 40 (A)
